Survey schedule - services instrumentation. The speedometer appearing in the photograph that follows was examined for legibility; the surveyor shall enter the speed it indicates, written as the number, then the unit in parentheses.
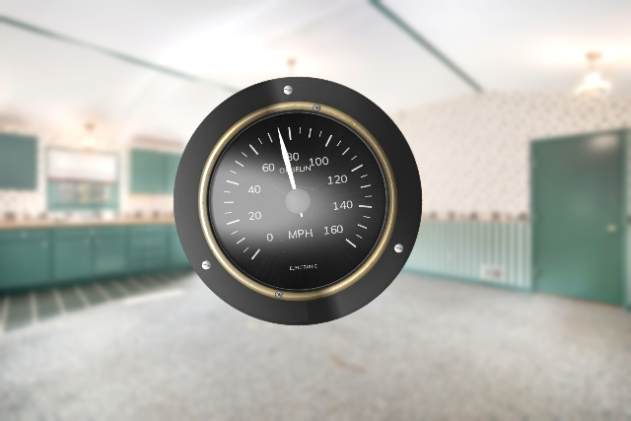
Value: 75 (mph)
